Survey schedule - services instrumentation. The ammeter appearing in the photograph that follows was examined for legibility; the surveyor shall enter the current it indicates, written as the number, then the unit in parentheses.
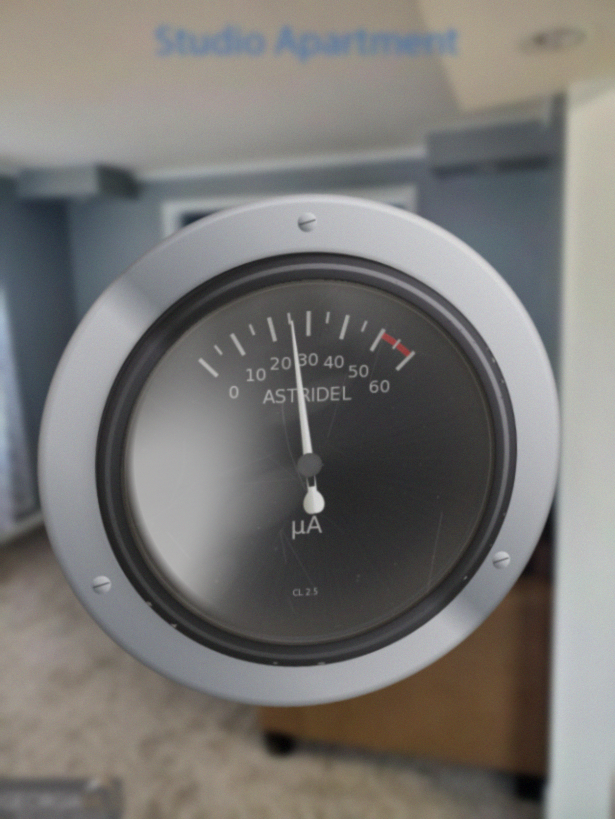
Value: 25 (µA)
